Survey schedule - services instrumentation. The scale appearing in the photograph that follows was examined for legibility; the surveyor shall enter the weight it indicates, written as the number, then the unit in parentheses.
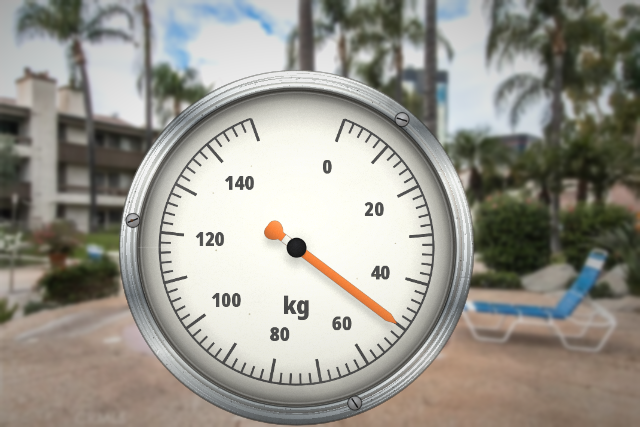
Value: 50 (kg)
